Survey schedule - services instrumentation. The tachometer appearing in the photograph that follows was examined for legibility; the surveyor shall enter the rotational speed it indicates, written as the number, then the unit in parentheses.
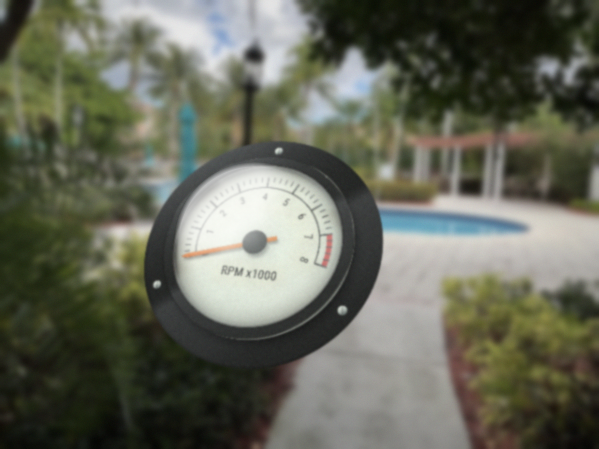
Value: 0 (rpm)
